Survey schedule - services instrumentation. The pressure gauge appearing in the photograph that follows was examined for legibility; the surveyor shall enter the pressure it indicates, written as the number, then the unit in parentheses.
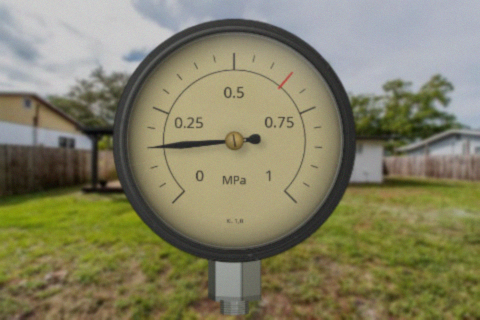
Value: 0.15 (MPa)
